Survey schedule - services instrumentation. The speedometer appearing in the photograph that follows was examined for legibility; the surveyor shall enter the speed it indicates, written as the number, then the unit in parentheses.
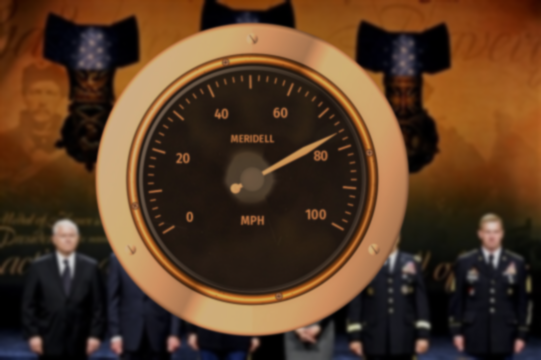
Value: 76 (mph)
